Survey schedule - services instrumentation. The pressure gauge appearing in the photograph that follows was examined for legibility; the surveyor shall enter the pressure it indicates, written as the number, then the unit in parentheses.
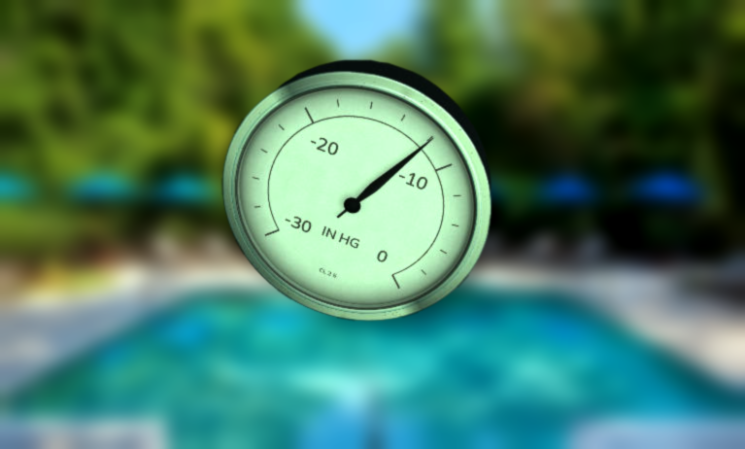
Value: -12 (inHg)
